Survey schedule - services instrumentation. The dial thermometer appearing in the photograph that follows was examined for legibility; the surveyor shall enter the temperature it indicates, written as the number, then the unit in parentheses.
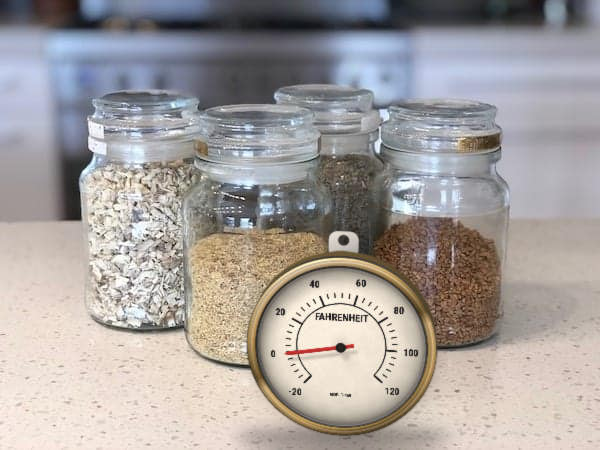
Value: 0 (°F)
